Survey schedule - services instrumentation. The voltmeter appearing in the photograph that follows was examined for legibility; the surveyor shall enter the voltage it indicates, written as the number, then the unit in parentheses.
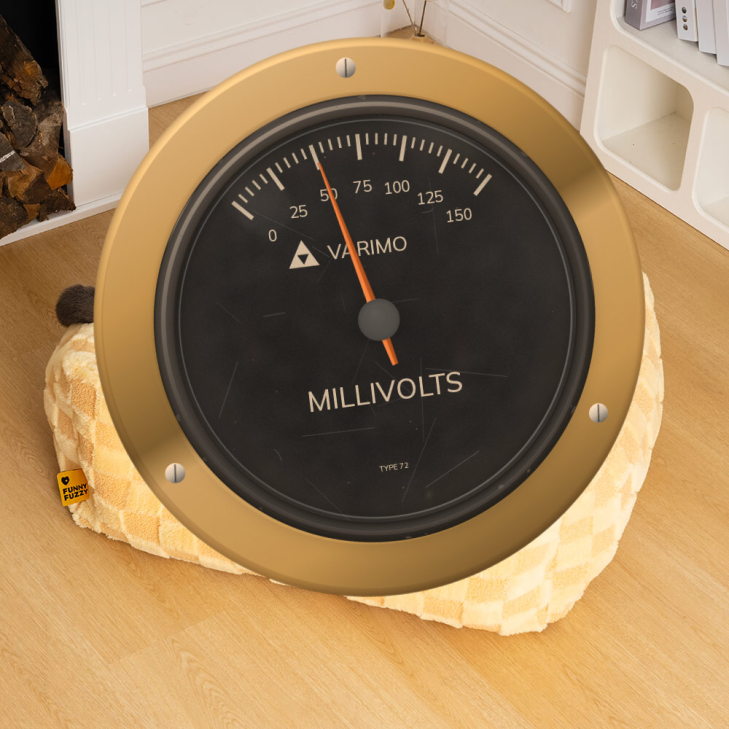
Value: 50 (mV)
